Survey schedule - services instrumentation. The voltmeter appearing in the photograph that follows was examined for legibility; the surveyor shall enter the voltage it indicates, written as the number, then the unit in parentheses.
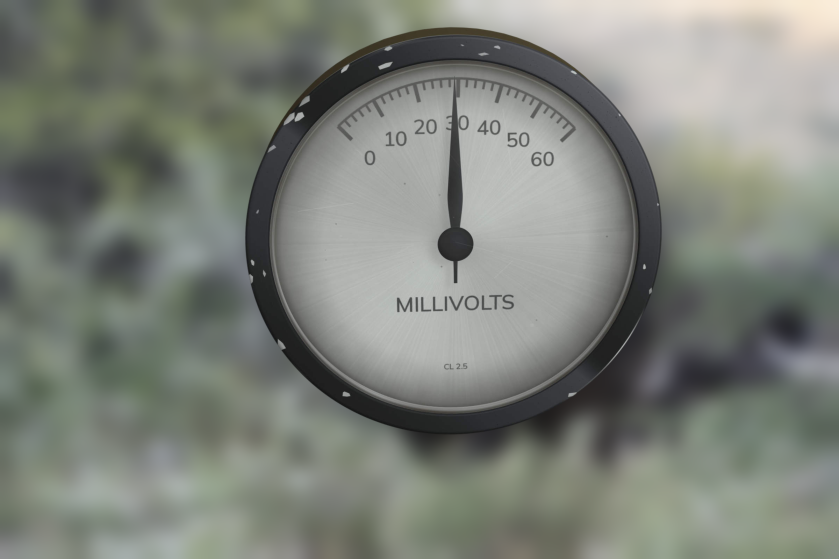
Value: 29 (mV)
